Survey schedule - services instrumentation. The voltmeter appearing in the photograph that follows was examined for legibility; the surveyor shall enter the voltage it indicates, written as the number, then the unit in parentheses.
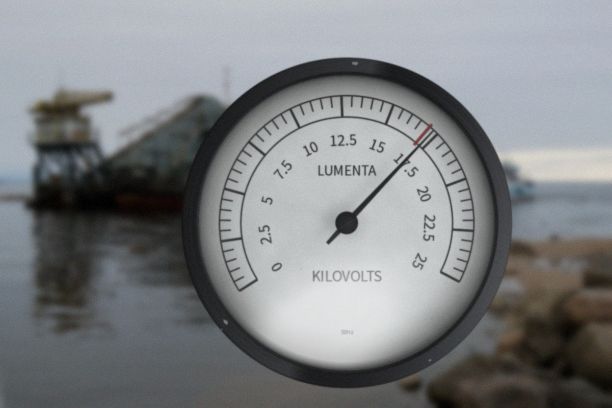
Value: 17.25 (kV)
